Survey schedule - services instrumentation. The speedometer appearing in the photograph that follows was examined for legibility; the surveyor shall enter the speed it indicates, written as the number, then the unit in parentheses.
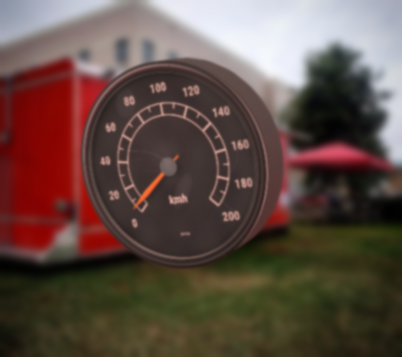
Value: 5 (km/h)
